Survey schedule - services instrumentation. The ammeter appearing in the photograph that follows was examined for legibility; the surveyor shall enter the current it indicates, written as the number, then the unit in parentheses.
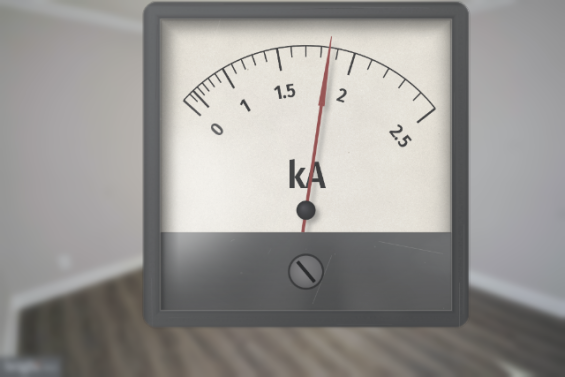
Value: 1.85 (kA)
